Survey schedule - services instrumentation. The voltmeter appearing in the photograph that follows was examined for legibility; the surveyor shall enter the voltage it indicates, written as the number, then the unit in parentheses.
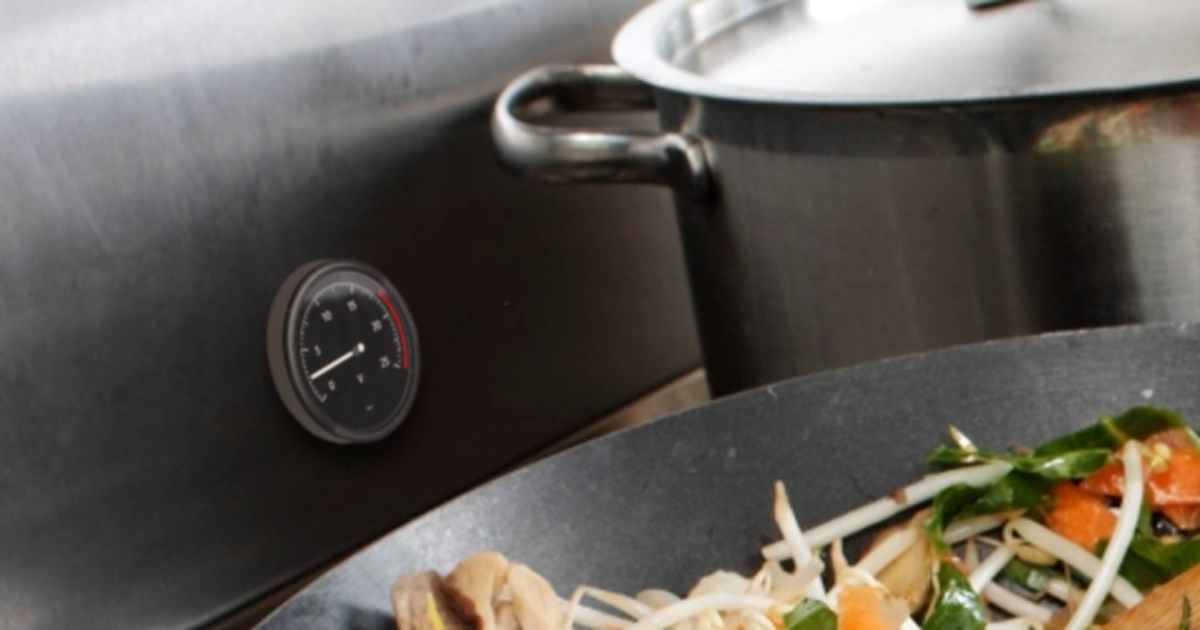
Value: 2.5 (V)
